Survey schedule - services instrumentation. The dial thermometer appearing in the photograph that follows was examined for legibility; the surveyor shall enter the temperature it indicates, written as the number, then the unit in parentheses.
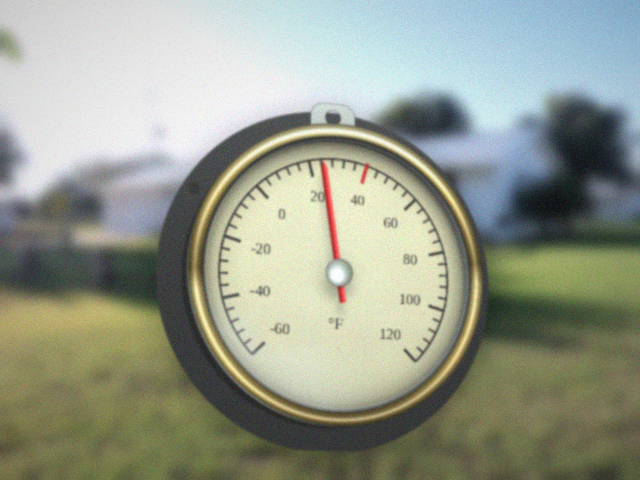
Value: 24 (°F)
